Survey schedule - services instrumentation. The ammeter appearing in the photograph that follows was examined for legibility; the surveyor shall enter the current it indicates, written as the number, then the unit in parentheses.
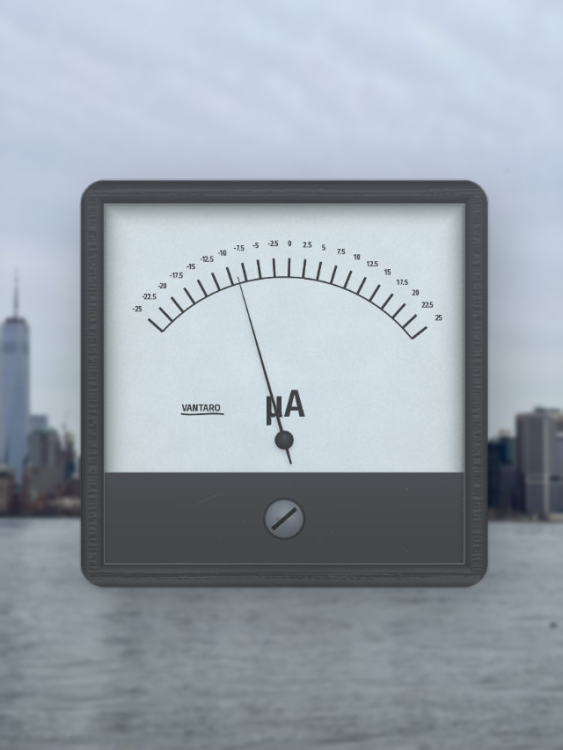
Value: -8.75 (µA)
